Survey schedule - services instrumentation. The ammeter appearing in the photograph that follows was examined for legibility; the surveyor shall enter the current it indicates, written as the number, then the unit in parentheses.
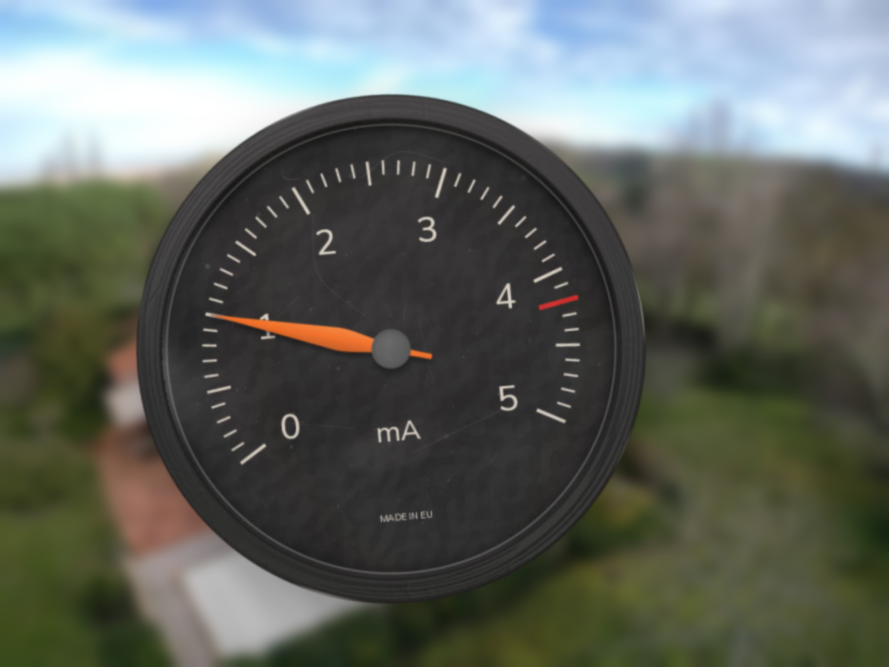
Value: 1 (mA)
